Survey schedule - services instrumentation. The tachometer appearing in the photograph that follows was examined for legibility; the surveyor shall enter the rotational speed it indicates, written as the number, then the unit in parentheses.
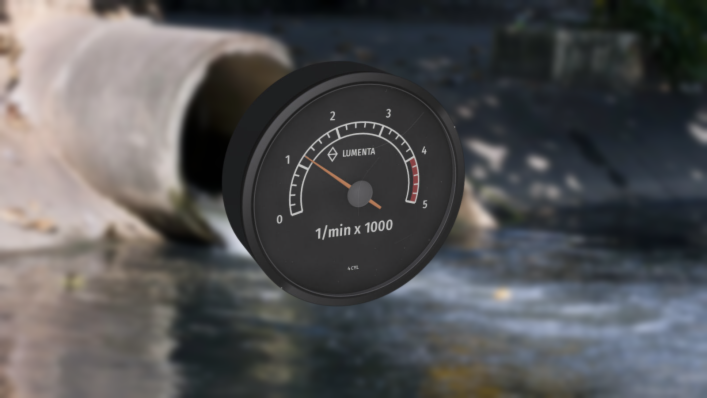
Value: 1200 (rpm)
